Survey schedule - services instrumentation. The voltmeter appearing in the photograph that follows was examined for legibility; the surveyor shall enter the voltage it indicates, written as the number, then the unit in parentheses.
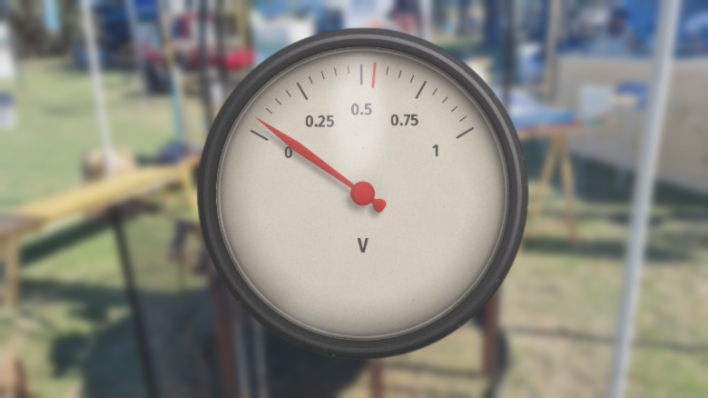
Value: 0.05 (V)
